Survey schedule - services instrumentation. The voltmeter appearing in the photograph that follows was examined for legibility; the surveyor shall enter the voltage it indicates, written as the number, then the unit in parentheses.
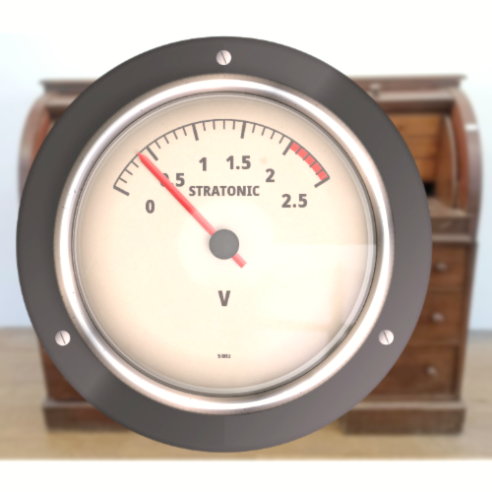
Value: 0.4 (V)
